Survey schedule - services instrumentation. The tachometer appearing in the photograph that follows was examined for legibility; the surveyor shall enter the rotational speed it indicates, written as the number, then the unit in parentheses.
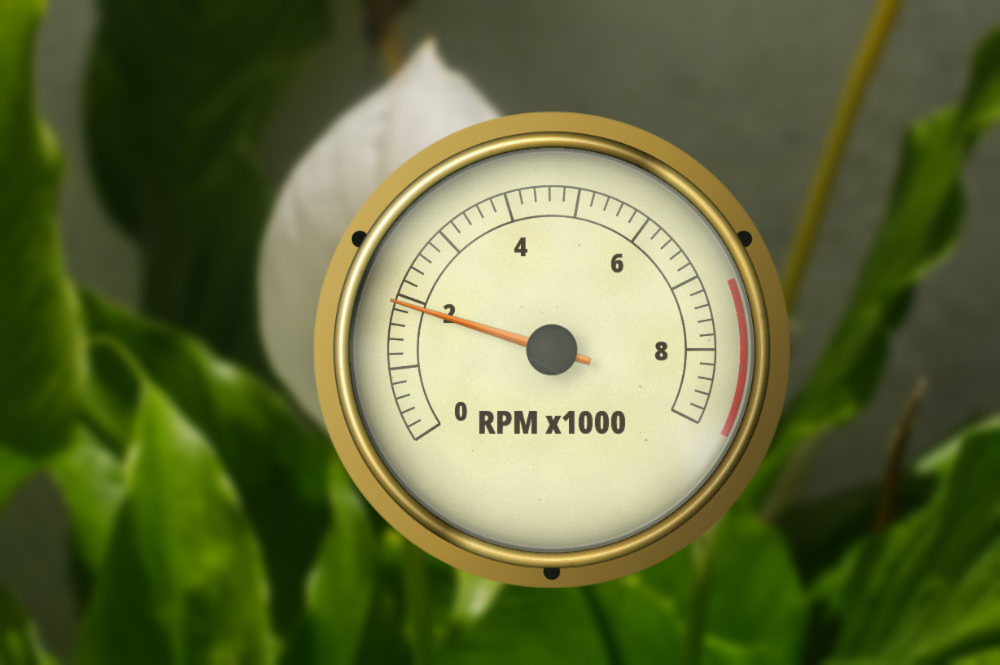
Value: 1900 (rpm)
